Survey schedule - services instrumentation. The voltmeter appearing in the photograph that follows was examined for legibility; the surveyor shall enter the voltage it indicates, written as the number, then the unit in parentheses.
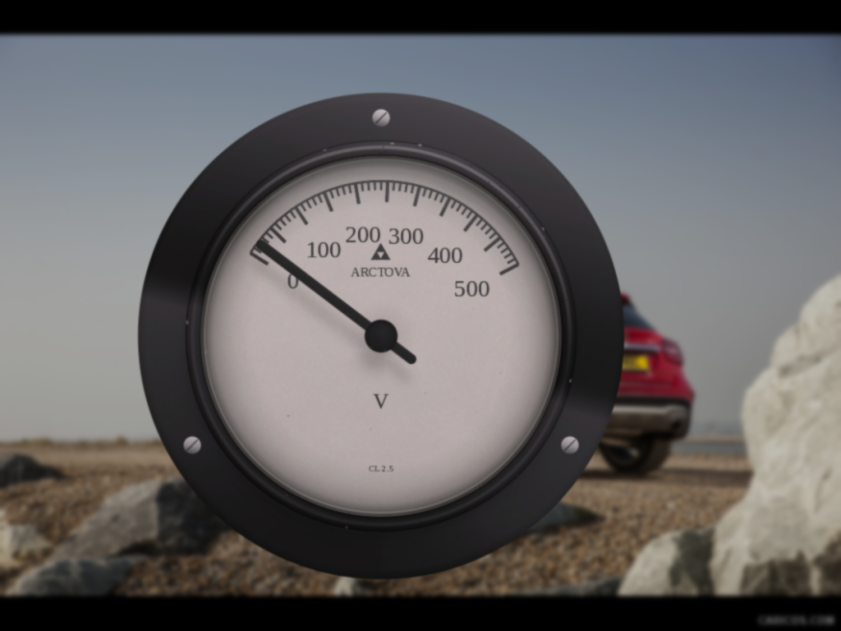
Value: 20 (V)
